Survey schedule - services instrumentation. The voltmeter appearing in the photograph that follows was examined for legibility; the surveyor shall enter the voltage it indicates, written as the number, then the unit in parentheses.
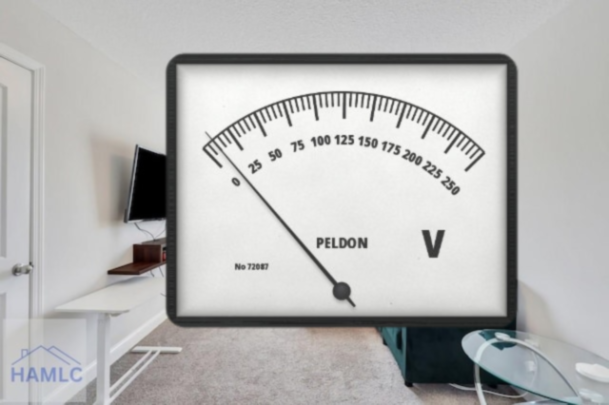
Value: 10 (V)
